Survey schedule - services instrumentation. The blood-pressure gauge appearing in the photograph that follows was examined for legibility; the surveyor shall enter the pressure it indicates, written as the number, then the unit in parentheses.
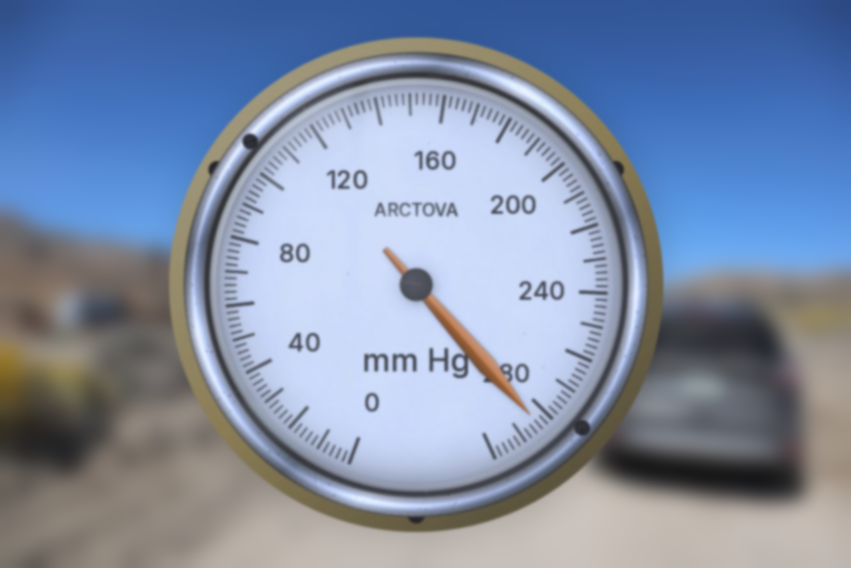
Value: 284 (mmHg)
